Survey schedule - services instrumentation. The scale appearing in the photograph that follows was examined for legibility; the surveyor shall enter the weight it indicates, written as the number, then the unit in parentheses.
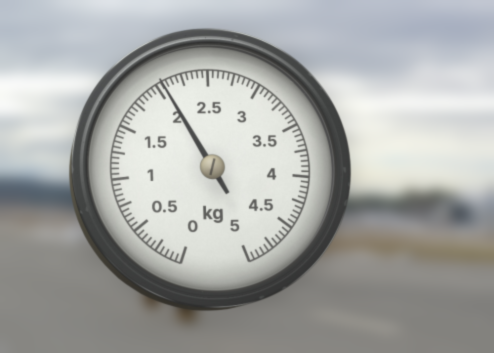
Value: 2.05 (kg)
